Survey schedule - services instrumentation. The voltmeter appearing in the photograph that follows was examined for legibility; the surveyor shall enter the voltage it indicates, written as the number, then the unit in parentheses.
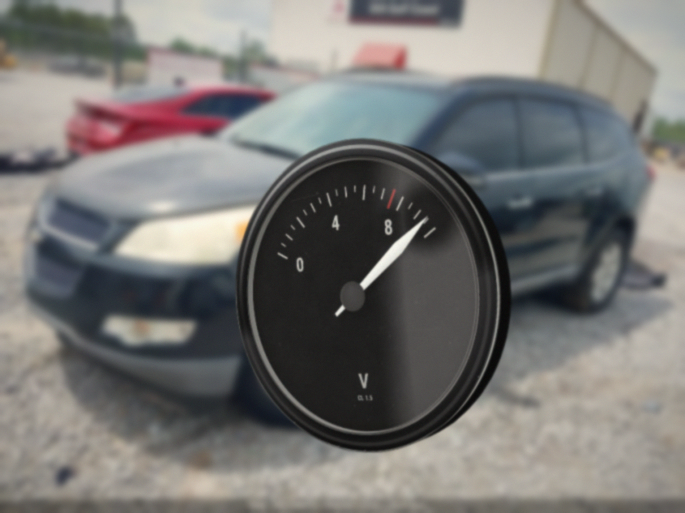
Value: 9.5 (V)
